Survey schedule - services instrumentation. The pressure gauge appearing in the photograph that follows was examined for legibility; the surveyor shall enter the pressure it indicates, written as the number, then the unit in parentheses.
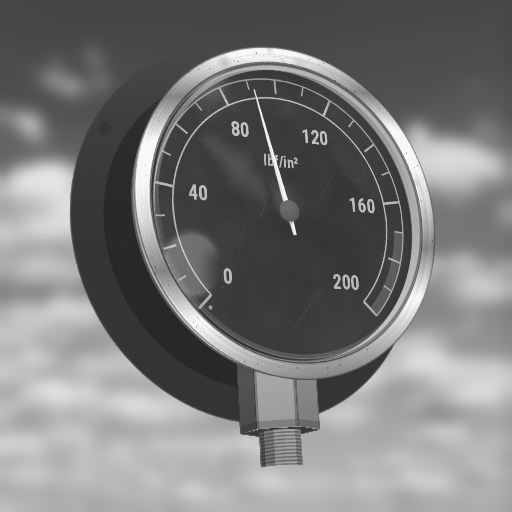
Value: 90 (psi)
